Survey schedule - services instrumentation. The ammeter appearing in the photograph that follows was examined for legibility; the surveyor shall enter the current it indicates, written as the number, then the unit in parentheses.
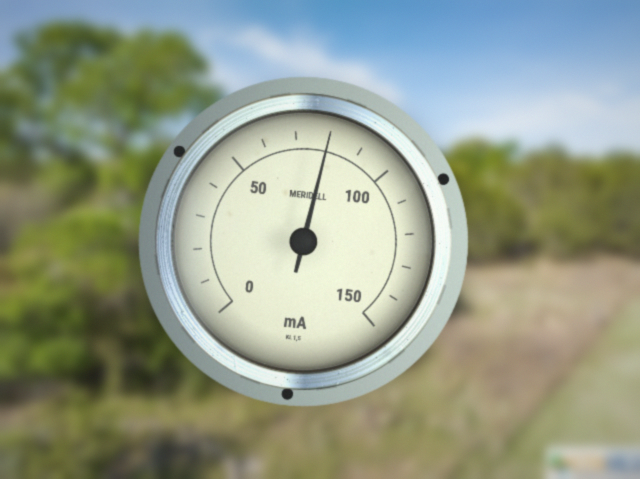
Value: 80 (mA)
